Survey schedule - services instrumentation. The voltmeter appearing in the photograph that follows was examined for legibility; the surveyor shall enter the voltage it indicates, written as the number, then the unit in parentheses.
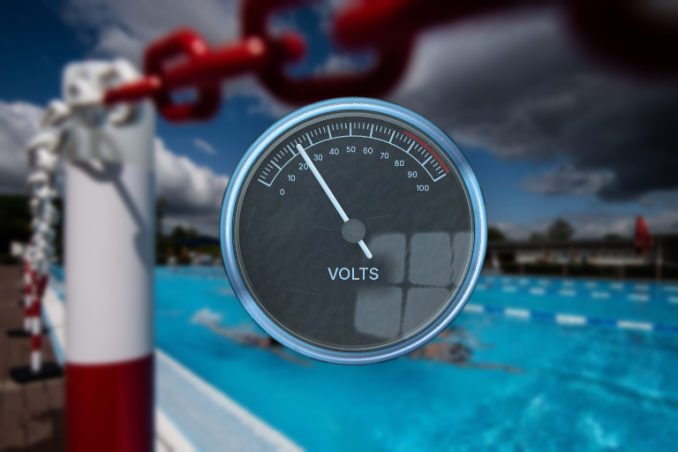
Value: 24 (V)
